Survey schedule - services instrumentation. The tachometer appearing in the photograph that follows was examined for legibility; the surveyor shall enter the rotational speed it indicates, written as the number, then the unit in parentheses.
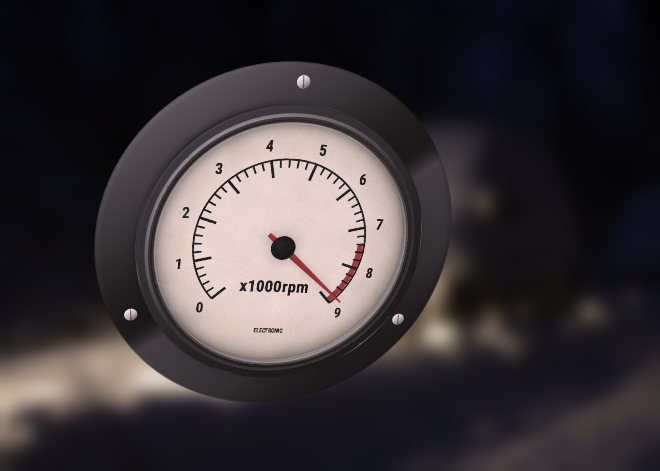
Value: 8800 (rpm)
